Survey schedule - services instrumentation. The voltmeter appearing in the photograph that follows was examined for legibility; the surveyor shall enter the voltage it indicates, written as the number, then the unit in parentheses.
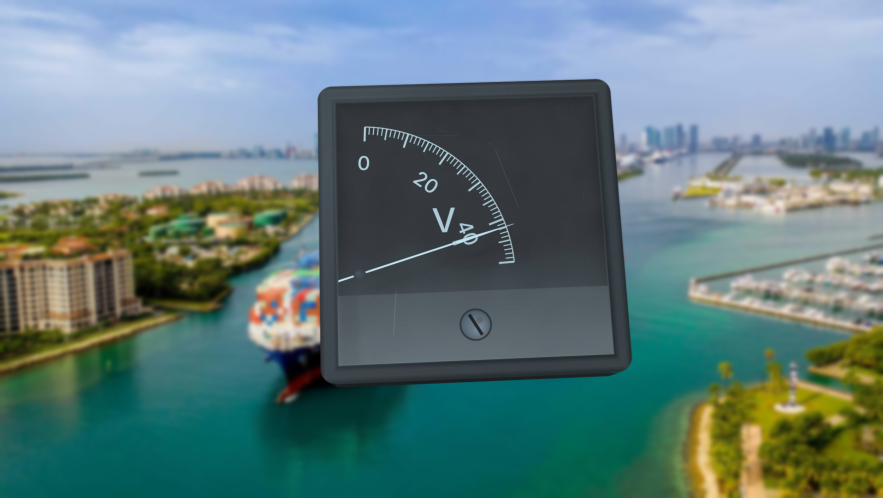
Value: 42 (V)
